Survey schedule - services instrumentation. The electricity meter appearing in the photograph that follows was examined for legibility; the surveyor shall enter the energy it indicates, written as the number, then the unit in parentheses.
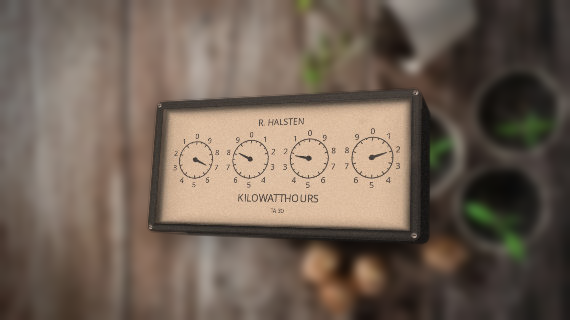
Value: 6822 (kWh)
